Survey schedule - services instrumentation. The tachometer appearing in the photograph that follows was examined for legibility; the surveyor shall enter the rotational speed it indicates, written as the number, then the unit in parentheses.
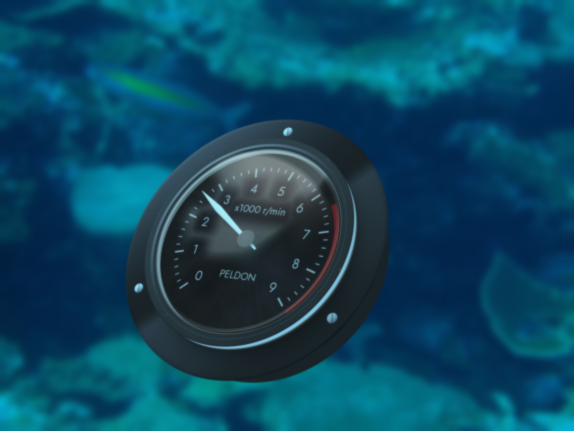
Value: 2600 (rpm)
